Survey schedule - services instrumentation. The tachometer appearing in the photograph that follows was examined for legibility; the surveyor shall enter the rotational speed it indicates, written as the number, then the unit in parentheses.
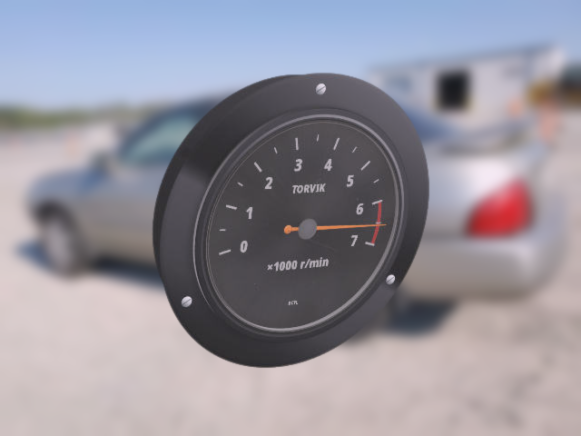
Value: 6500 (rpm)
